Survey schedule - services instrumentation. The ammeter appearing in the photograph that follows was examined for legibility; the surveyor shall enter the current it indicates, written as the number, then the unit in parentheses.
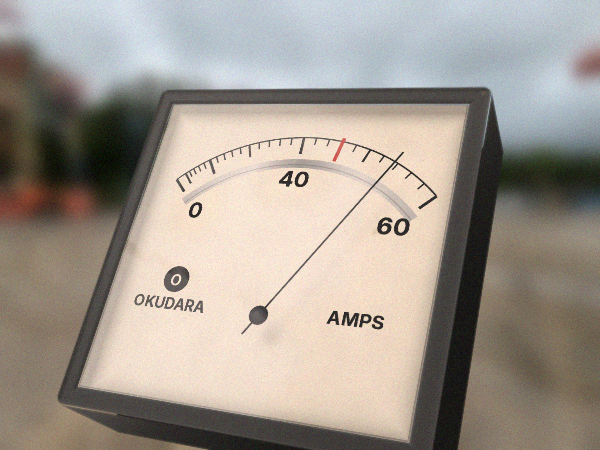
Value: 54 (A)
